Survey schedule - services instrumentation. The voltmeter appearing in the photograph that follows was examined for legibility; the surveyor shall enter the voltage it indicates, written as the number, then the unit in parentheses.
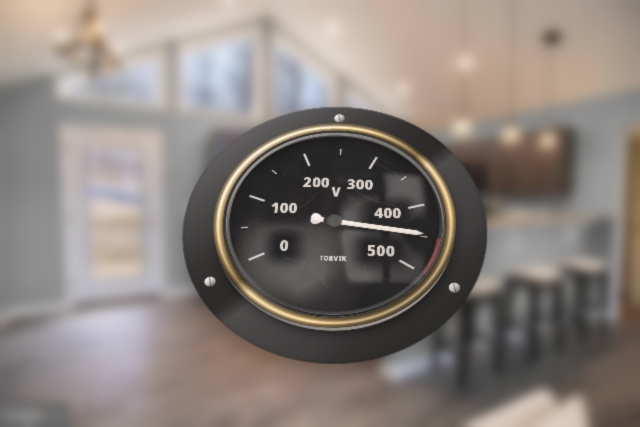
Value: 450 (V)
